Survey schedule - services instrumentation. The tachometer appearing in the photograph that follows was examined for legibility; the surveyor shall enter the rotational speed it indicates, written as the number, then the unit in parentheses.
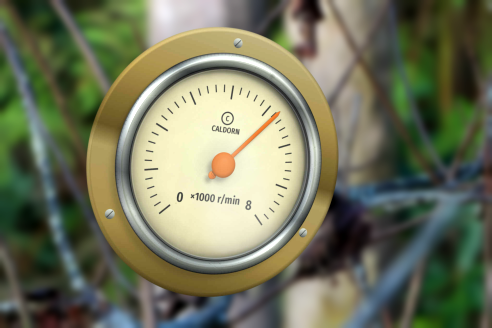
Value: 5200 (rpm)
